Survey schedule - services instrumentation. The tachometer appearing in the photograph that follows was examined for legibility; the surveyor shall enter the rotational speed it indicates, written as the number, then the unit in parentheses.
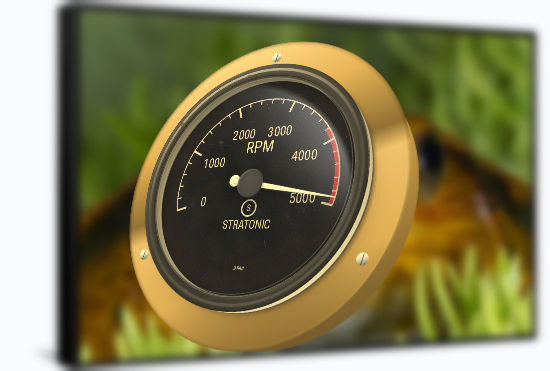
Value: 4900 (rpm)
